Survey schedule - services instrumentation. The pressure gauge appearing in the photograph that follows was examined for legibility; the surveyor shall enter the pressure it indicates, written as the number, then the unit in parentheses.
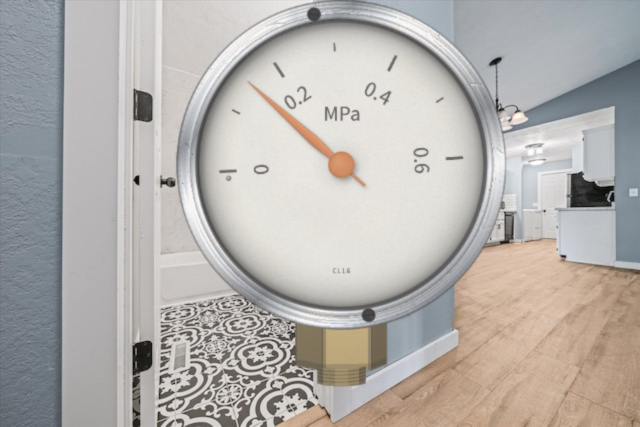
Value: 0.15 (MPa)
